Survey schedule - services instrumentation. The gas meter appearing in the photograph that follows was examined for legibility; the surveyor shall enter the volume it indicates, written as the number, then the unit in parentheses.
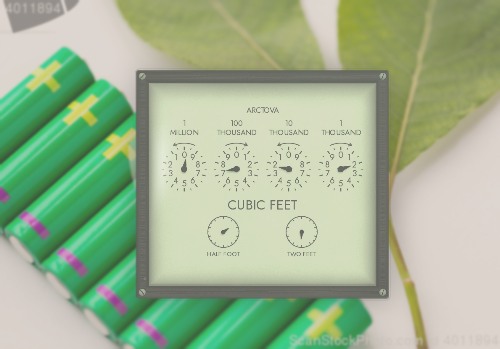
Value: 972200 (ft³)
